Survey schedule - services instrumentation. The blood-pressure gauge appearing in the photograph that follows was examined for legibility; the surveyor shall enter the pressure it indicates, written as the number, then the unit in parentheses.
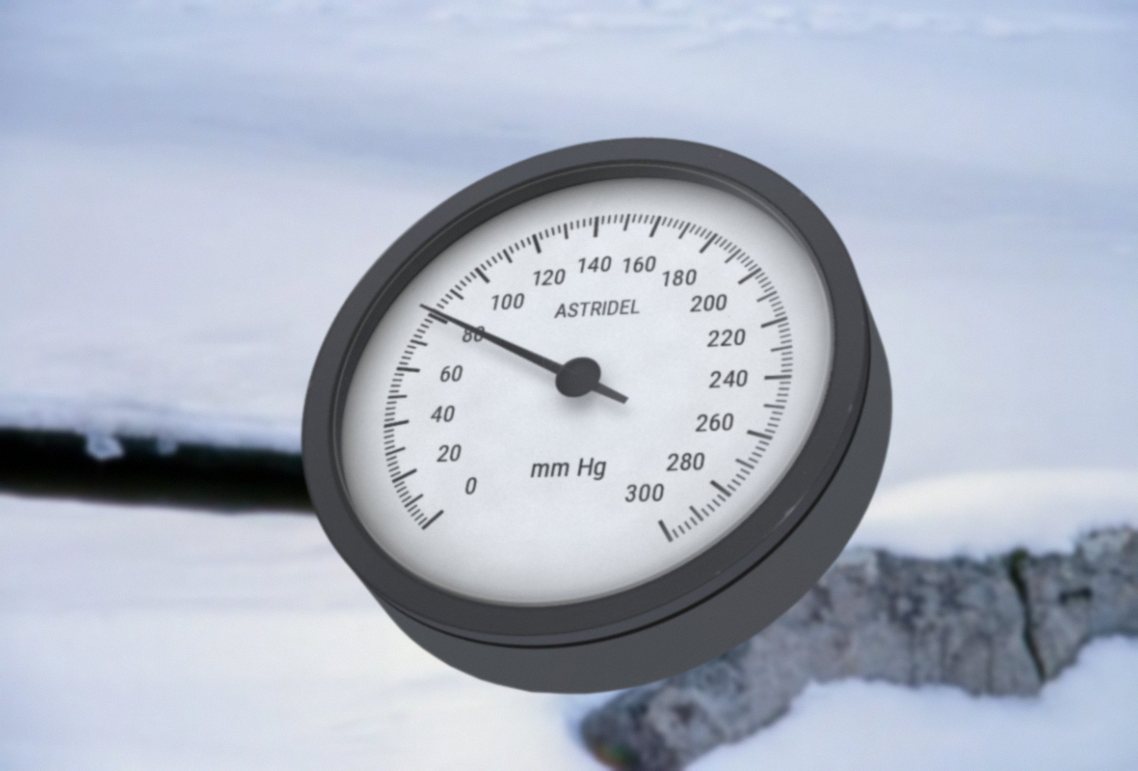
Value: 80 (mmHg)
